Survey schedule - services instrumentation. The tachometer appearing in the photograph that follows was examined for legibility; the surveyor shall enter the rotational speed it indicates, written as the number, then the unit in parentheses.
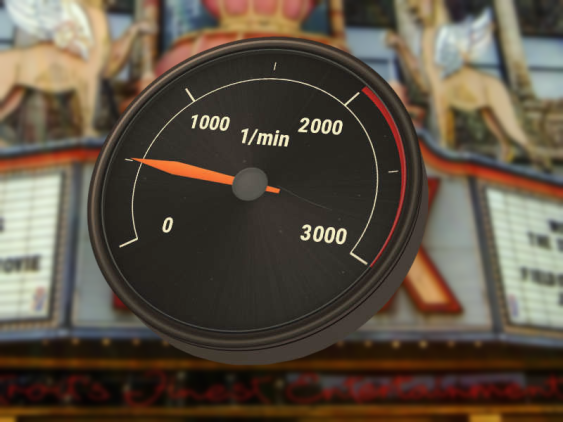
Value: 500 (rpm)
